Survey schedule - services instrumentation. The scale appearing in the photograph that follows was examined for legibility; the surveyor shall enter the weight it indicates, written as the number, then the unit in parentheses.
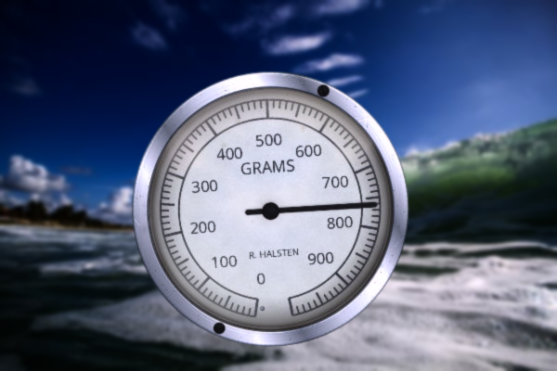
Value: 760 (g)
